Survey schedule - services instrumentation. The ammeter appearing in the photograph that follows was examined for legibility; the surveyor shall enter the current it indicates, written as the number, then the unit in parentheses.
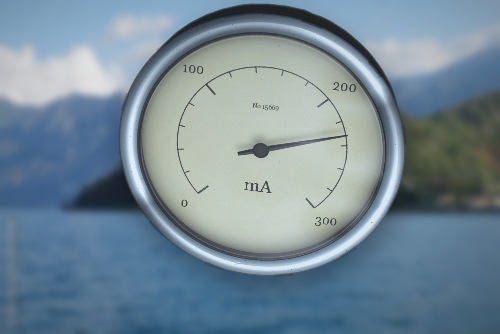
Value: 230 (mA)
